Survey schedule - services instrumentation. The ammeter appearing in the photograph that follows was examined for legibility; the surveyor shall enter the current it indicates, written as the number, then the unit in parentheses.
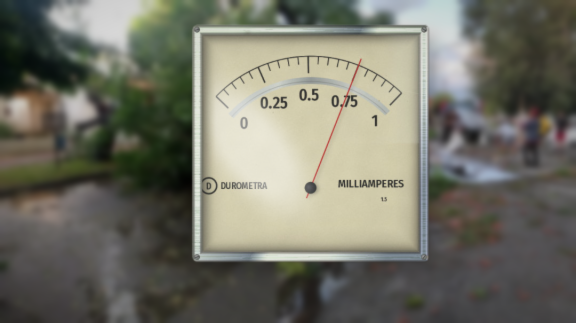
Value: 0.75 (mA)
